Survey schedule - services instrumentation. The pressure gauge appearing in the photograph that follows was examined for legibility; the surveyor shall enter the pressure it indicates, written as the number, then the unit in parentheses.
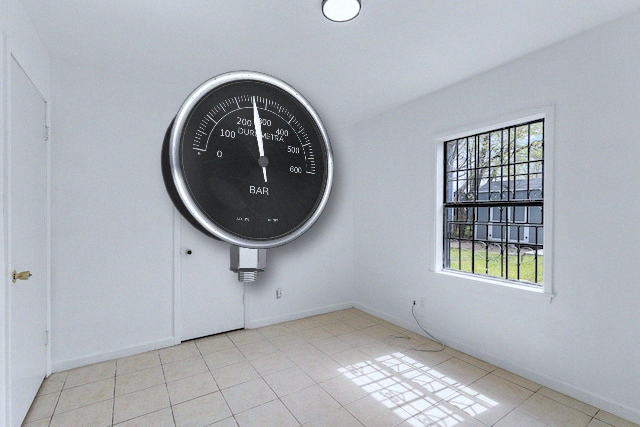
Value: 250 (bar)
